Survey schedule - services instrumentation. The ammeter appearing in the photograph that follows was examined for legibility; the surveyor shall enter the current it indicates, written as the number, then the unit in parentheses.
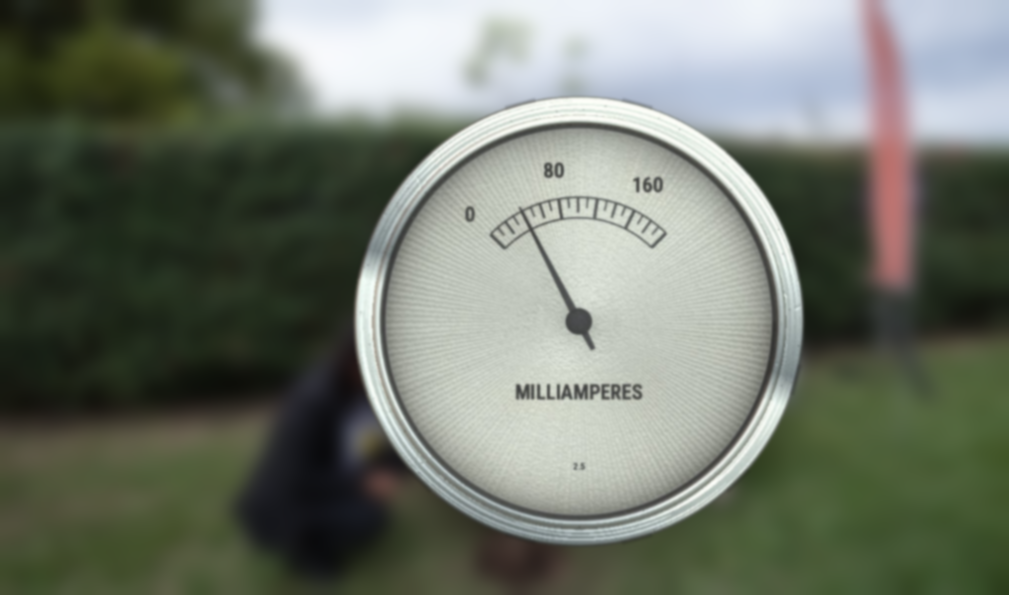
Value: 40 (mA)
